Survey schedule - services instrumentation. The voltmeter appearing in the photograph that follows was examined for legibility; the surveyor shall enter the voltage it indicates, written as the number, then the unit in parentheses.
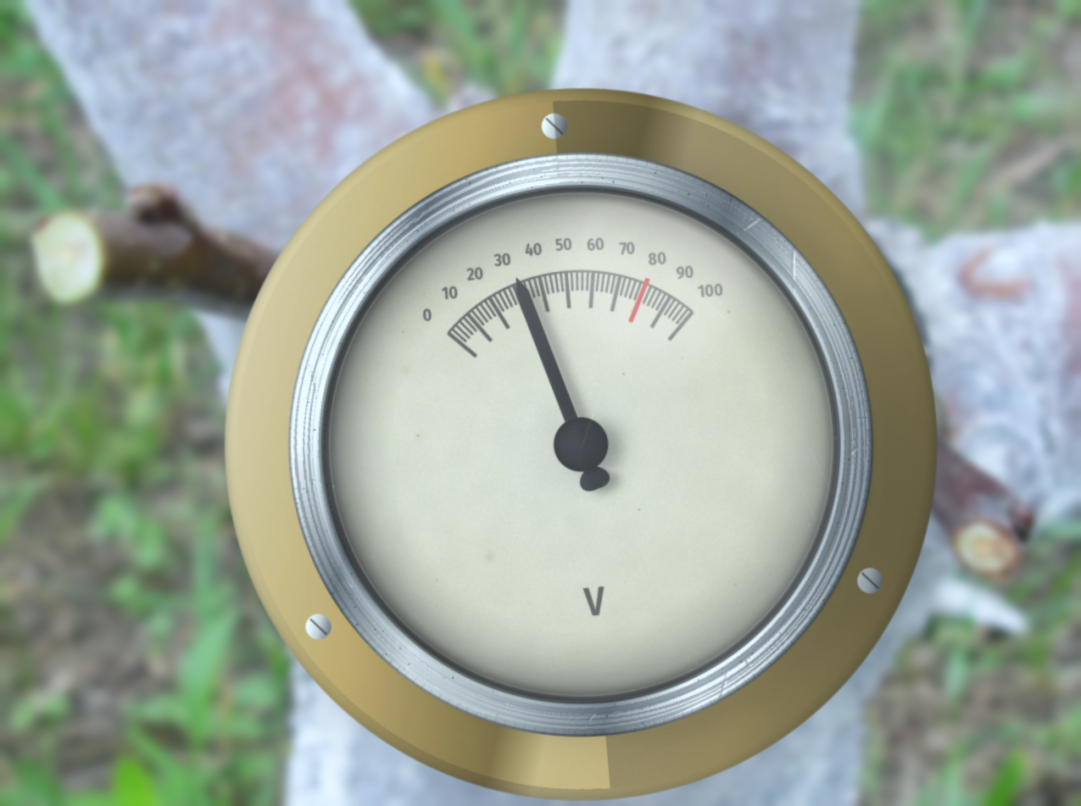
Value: 32 (V)
